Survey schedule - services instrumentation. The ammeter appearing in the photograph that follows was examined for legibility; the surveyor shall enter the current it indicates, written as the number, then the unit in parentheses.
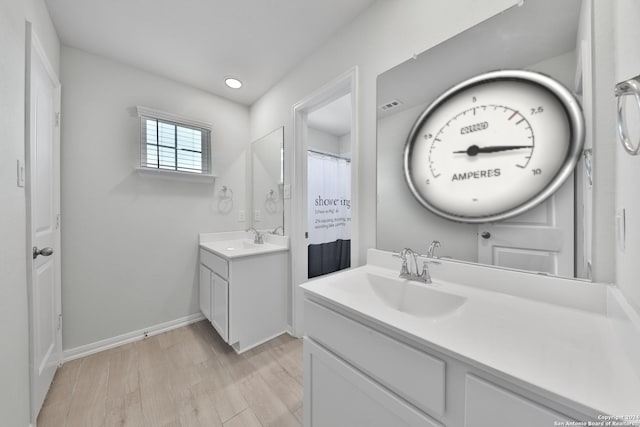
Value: 9 (A)
